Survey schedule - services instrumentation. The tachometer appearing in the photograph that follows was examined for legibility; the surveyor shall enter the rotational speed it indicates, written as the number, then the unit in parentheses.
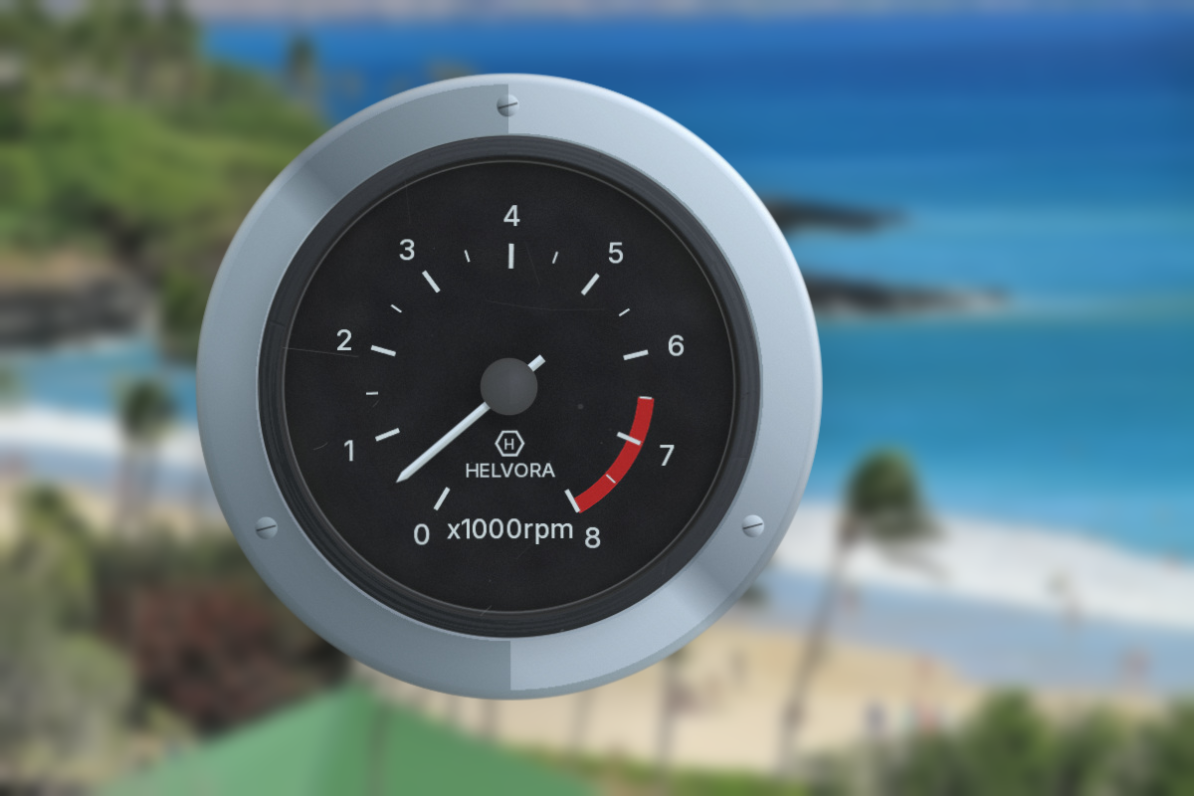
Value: 500 (rpm)
